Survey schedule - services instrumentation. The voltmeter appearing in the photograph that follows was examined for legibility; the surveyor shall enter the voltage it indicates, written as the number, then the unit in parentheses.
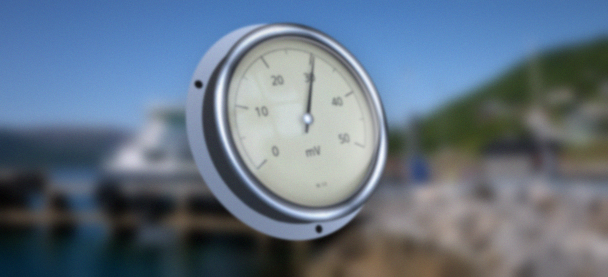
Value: 30 (mV)
